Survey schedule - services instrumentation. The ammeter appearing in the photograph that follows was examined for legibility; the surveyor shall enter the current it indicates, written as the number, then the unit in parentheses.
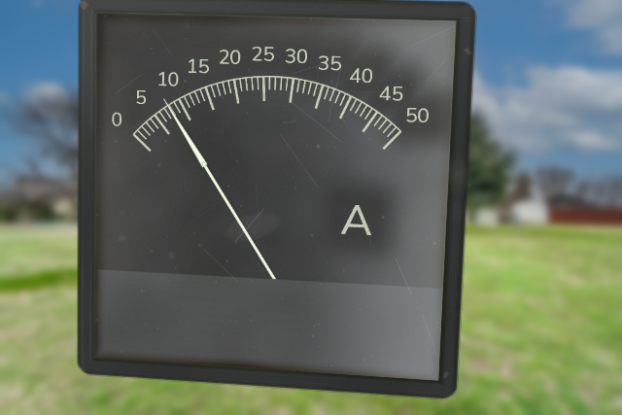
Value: 8 (A)
